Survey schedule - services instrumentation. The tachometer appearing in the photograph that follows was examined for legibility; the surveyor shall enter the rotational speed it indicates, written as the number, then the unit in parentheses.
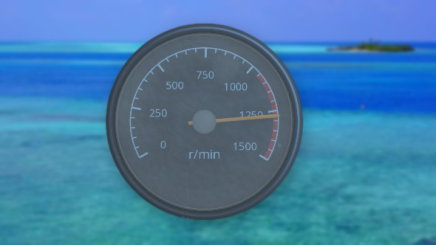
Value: 1275 (rpm)
